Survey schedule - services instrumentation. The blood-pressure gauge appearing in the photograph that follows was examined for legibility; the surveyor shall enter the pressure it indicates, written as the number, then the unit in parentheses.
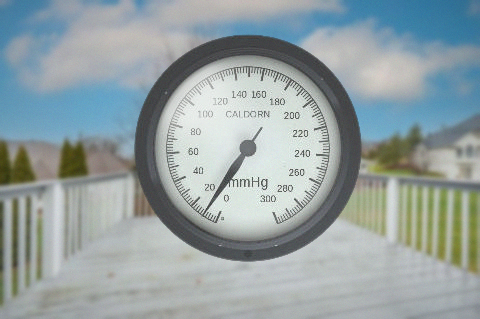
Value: 10 (mmHg)
